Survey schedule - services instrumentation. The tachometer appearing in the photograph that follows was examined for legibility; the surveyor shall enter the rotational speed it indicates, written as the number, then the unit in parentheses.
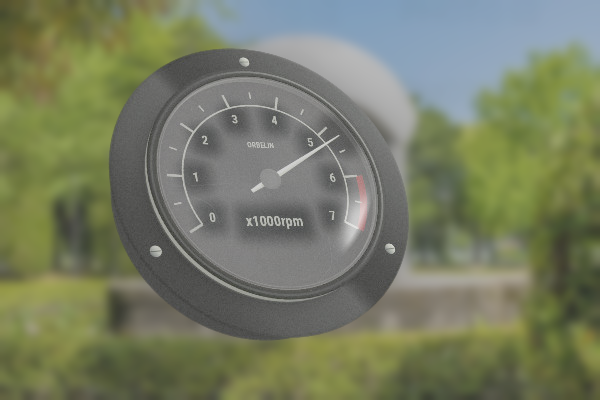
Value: 5250 (rpm)
